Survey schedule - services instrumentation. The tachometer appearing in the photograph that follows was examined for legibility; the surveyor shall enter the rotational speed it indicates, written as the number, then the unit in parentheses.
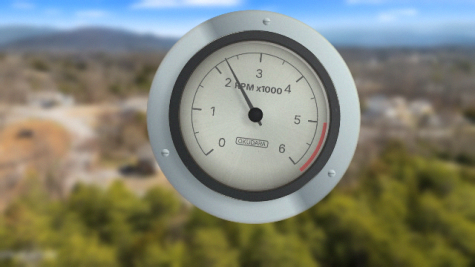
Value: 2250 (rpm)
